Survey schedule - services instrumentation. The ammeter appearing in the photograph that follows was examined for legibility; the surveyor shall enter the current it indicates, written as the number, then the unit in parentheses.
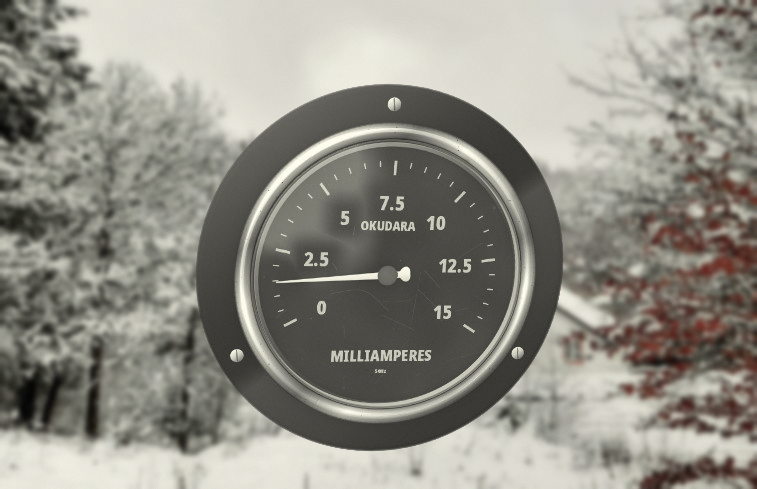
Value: 1.5 (mA)
